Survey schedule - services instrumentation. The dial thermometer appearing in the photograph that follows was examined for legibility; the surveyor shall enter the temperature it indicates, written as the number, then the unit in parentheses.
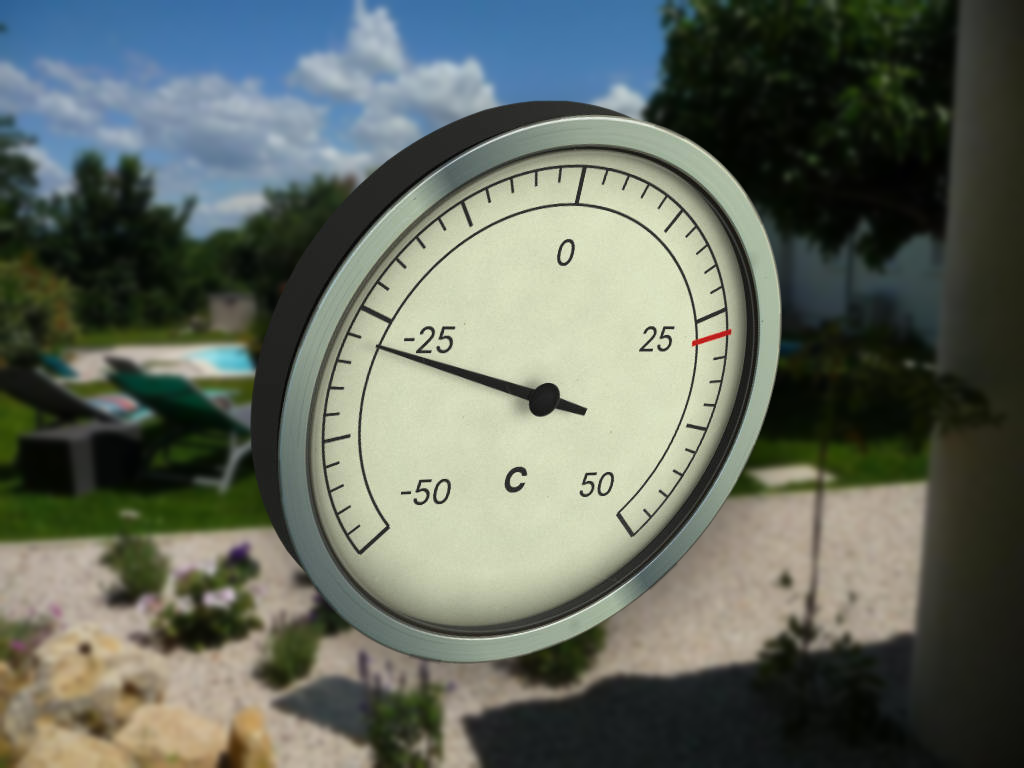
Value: -27.5 (°C)
